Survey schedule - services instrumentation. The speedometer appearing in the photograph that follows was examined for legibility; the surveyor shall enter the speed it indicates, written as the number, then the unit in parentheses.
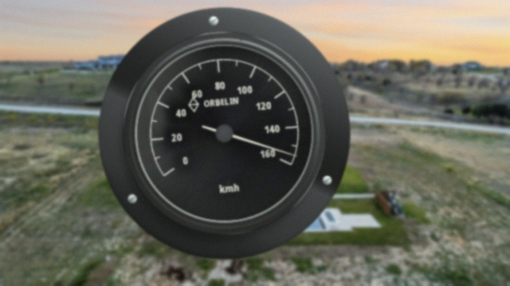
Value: 155 (km/h)
